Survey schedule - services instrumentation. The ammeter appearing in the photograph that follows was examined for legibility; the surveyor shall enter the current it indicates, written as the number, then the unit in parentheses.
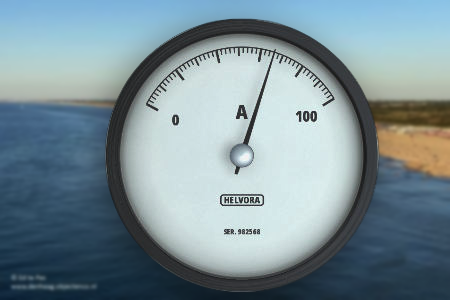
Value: 66 (A)
